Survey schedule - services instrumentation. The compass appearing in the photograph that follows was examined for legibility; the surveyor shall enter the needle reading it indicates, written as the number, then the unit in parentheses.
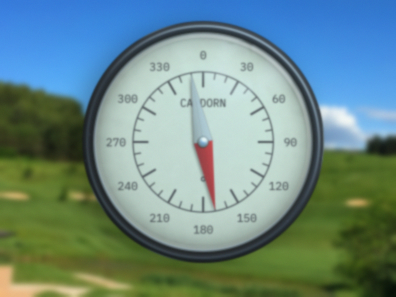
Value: 170 (°)
